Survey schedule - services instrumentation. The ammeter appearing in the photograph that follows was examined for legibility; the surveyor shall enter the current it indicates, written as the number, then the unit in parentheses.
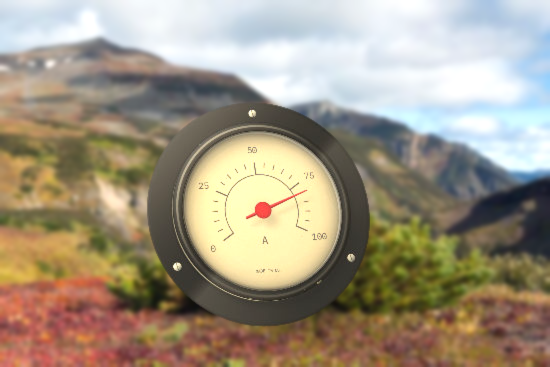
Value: 80 (A)
